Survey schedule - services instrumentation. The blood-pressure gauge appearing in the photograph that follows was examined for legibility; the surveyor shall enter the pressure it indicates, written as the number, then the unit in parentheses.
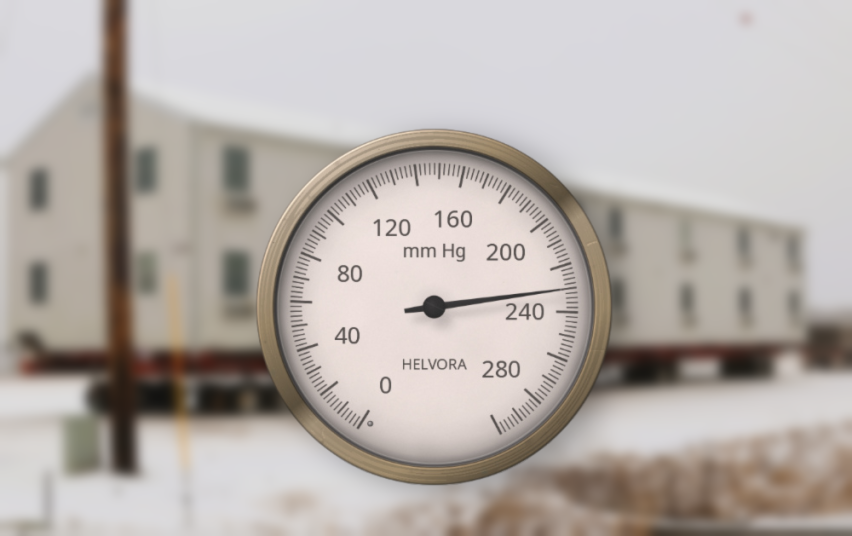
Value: 230 (mmHg)
